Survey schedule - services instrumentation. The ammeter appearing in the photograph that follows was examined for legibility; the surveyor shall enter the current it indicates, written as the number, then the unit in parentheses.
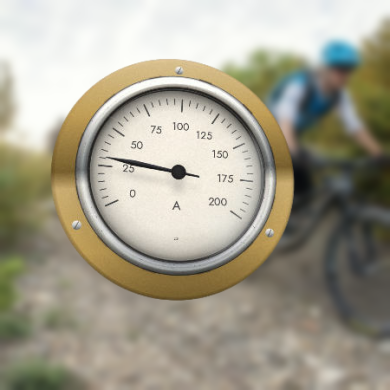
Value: 30 (A)
